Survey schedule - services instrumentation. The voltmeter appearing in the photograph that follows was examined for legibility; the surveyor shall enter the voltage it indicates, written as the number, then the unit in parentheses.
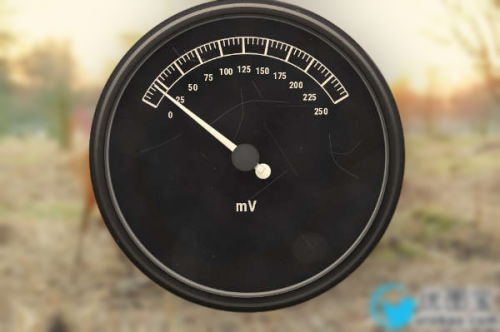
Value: 20 (mV)
